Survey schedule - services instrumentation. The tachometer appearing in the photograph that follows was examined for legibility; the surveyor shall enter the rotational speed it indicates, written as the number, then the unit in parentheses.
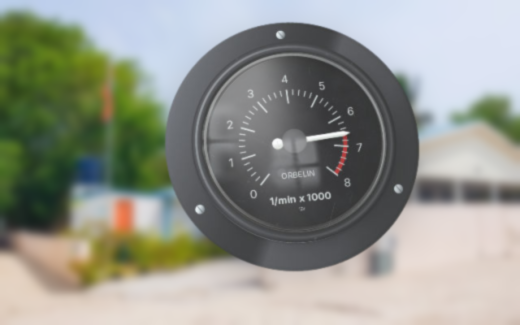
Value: 6600 (rpm)
